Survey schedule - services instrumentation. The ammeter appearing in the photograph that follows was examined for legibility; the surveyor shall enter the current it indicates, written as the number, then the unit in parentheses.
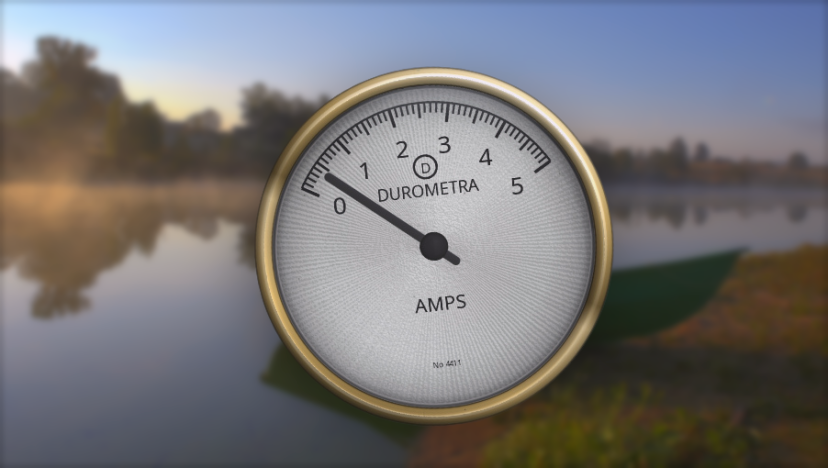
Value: 0.4 (A)
